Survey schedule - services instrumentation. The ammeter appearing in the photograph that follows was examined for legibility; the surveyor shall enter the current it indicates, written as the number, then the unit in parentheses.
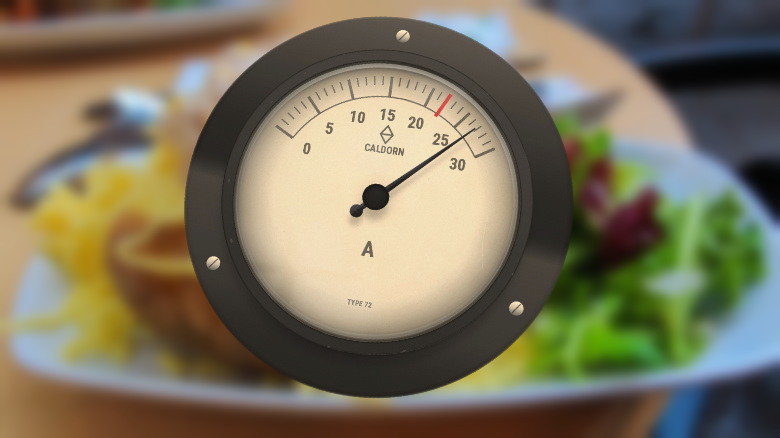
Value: 27 (A)
